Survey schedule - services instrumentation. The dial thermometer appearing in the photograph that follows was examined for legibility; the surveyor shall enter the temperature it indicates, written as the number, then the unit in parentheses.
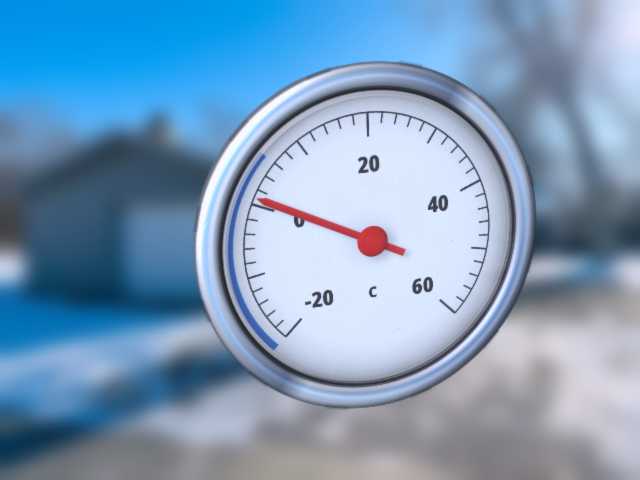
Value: 1 (°C)
